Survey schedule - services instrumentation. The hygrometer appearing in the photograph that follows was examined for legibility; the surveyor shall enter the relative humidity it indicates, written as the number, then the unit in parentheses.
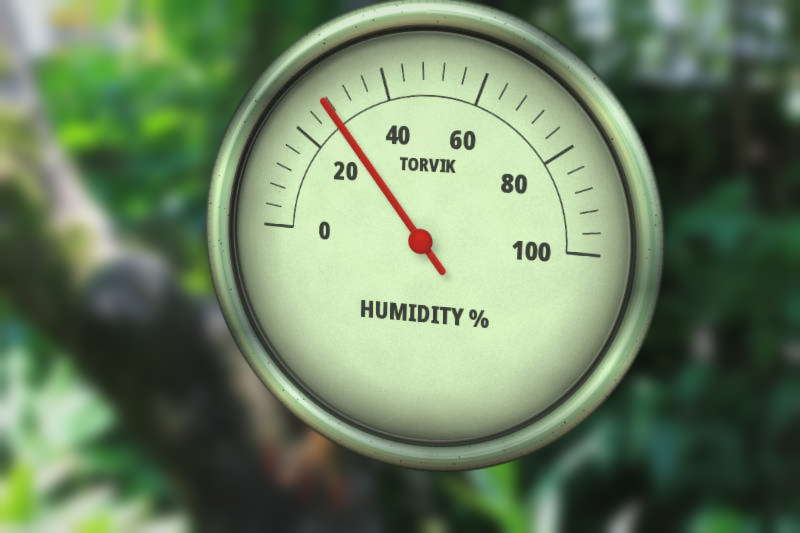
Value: 28 (%)
